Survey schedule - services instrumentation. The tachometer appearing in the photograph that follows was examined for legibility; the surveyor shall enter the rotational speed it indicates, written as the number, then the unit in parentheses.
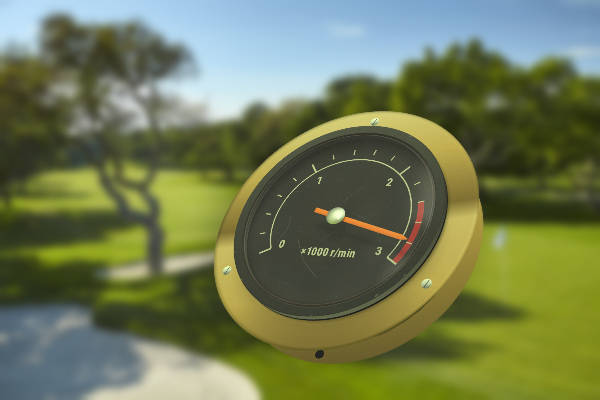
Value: 2800 (rpm)
